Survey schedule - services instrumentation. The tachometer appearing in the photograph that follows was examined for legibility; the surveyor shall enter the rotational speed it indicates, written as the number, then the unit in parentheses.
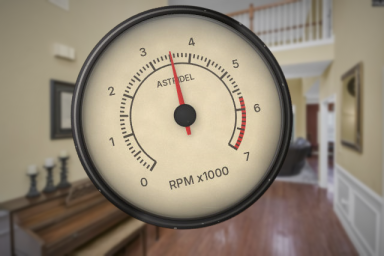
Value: 3500 (rpm)
